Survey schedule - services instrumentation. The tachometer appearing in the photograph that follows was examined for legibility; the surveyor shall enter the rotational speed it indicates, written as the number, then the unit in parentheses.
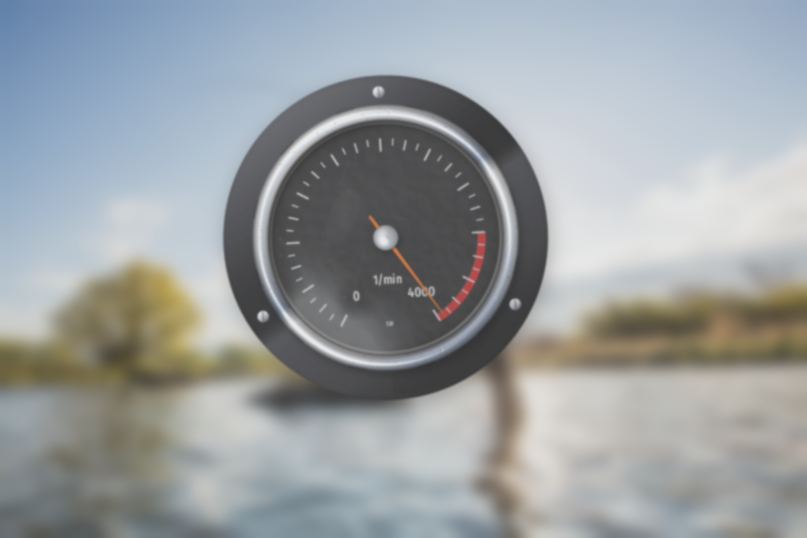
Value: 3950 (rpm)
